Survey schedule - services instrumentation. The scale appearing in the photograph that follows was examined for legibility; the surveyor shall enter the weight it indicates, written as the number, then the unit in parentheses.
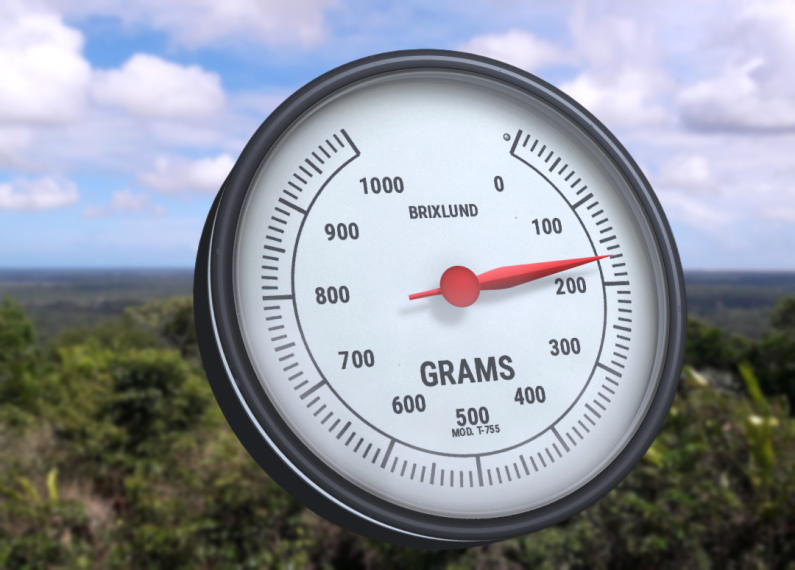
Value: 170 (g)
